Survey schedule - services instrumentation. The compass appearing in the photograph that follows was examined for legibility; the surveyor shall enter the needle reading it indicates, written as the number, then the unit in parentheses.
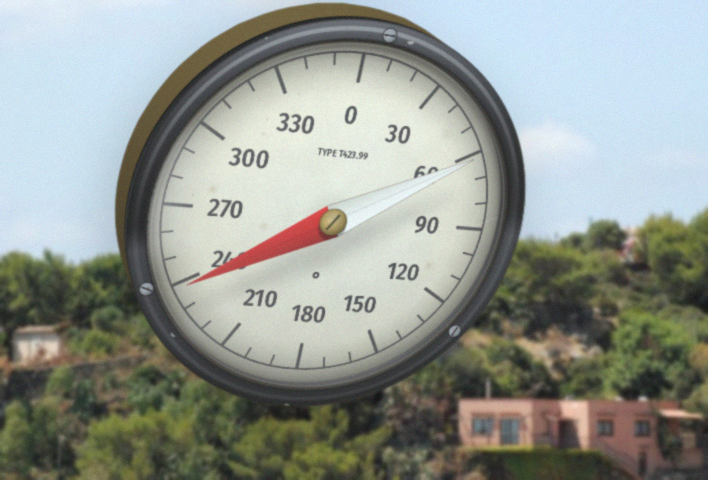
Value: 240 (°)
